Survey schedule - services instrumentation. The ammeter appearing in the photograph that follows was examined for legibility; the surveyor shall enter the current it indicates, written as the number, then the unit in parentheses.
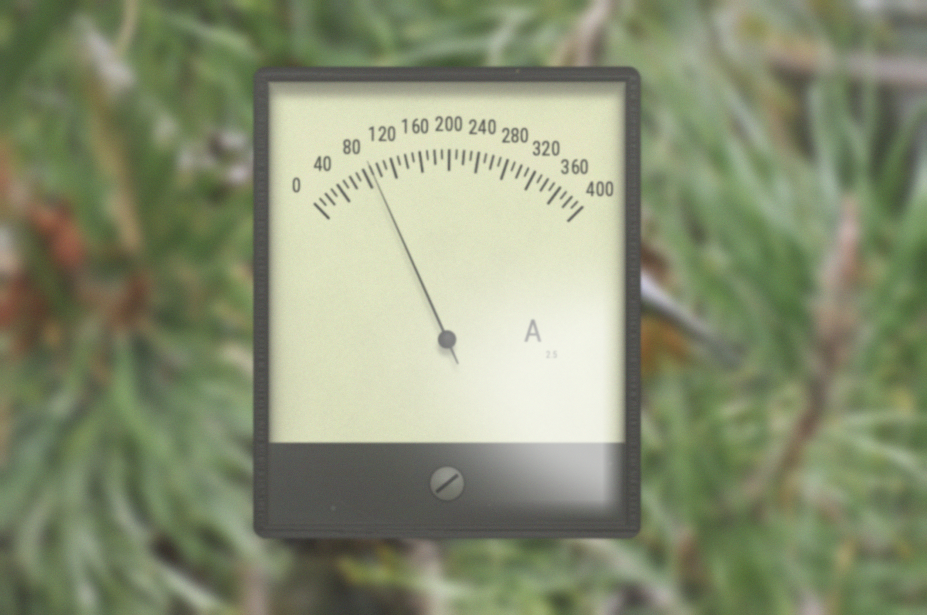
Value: 90 (A)
